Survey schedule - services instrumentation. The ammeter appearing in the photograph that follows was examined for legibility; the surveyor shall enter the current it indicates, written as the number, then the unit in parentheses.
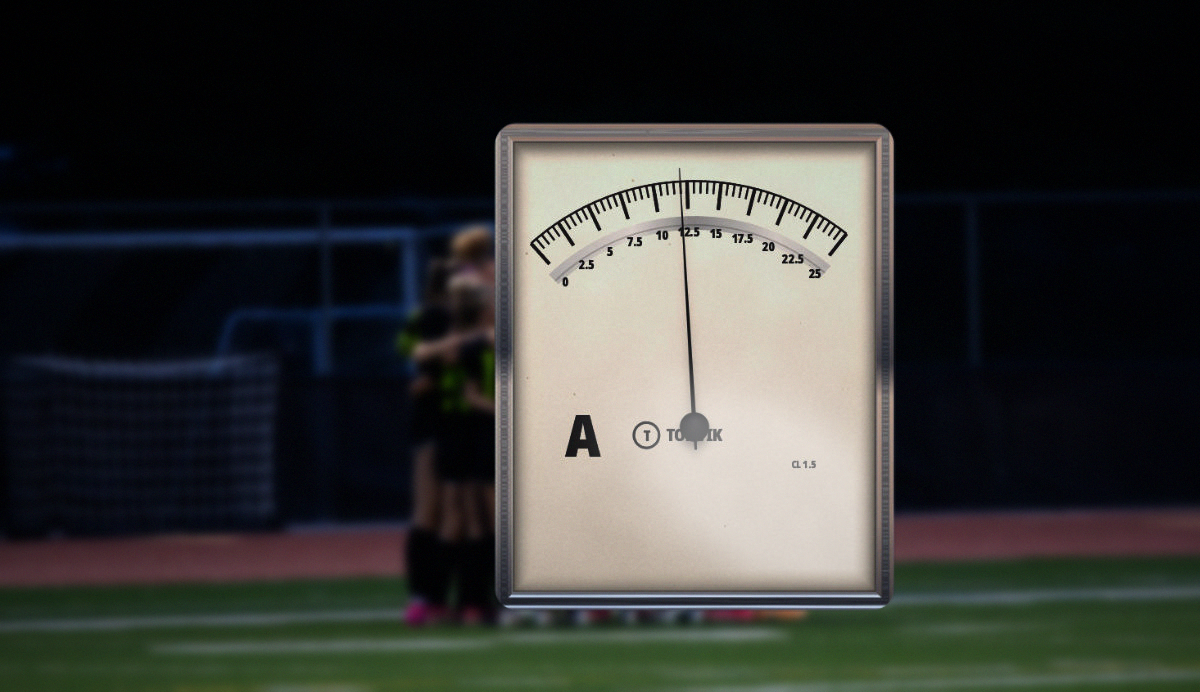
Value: 12 (A)
